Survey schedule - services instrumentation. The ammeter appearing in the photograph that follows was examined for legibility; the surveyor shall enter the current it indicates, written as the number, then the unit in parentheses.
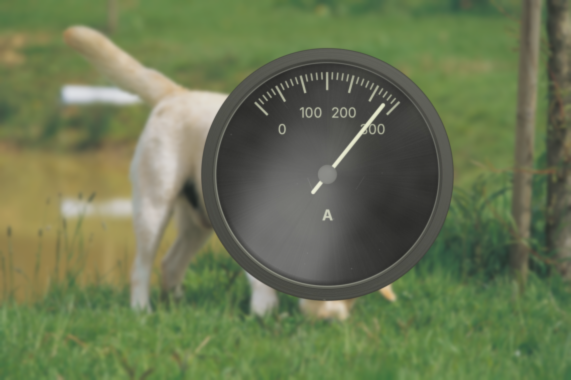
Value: 280 (A)
